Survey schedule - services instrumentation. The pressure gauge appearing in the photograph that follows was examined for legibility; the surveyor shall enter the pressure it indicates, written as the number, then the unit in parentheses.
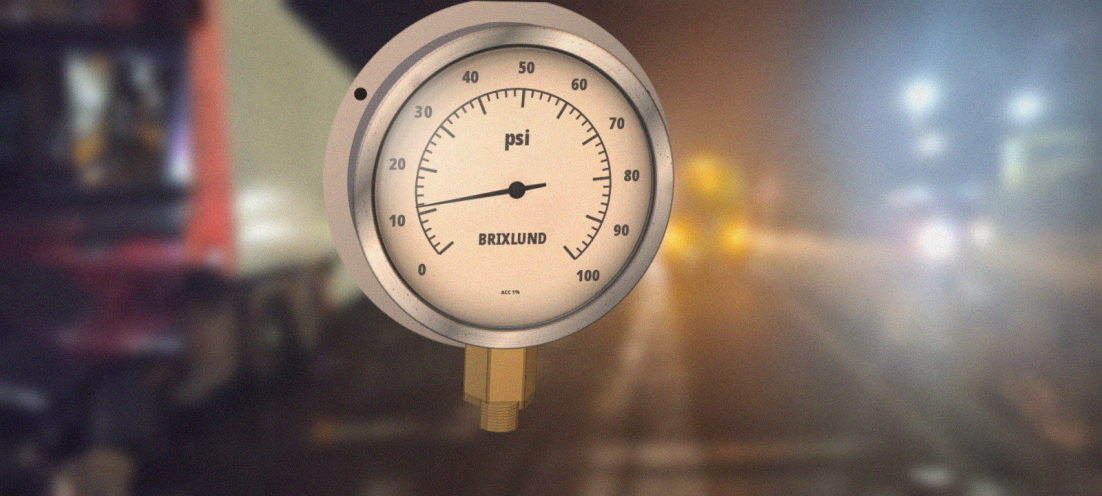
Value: 12 (psi)
